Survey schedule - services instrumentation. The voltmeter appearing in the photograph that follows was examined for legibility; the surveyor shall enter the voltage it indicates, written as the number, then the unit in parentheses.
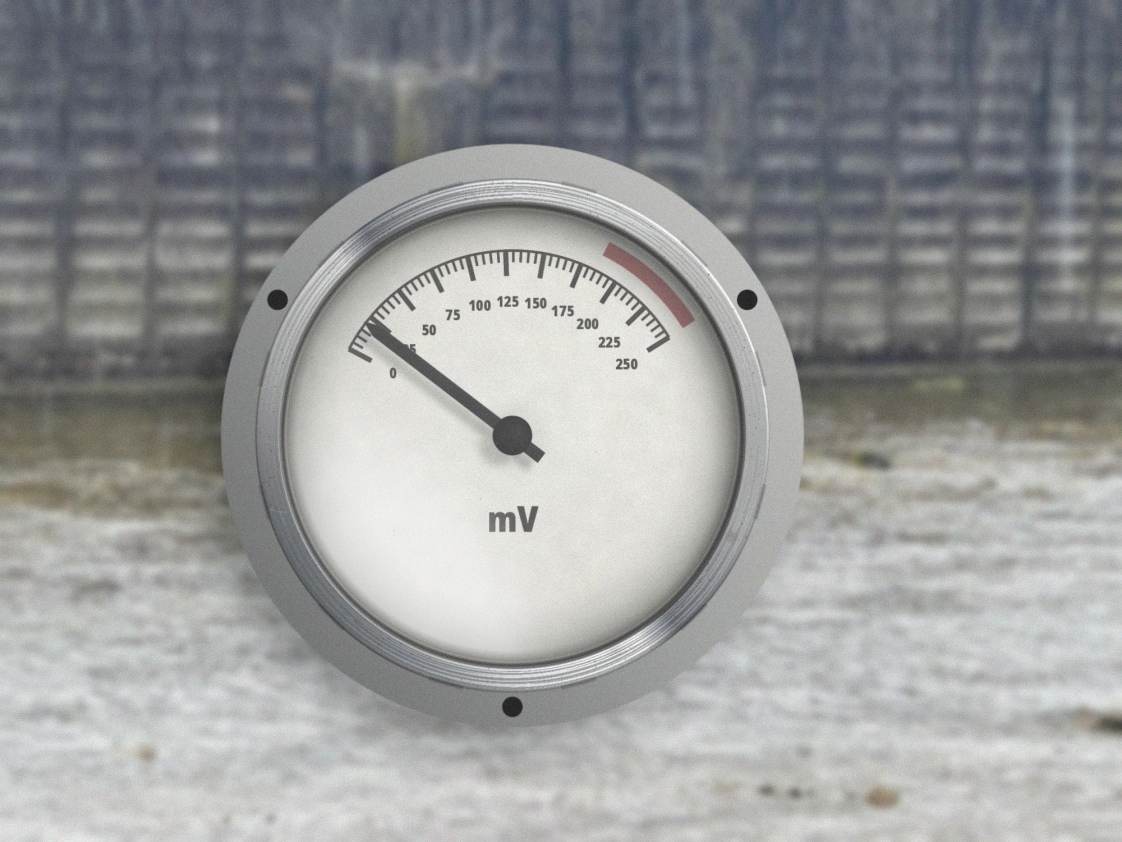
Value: 20 (mV)
